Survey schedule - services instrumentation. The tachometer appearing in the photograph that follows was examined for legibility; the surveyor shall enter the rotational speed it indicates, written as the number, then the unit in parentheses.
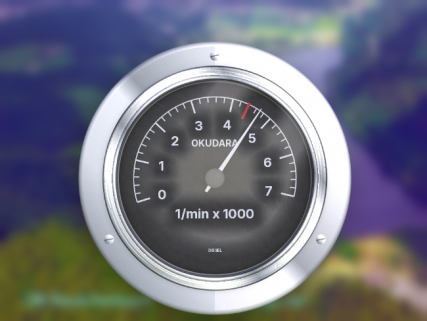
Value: 4700 (rpm)
